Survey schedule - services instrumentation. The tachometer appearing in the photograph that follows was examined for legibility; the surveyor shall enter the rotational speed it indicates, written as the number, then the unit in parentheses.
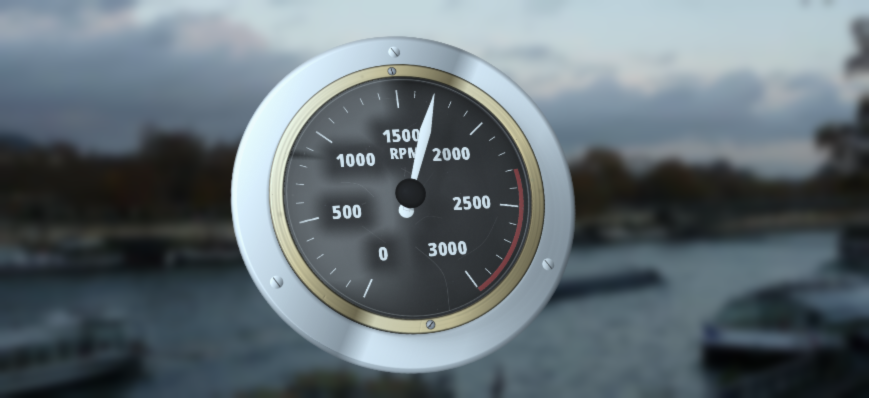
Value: 1700 (rpm)
